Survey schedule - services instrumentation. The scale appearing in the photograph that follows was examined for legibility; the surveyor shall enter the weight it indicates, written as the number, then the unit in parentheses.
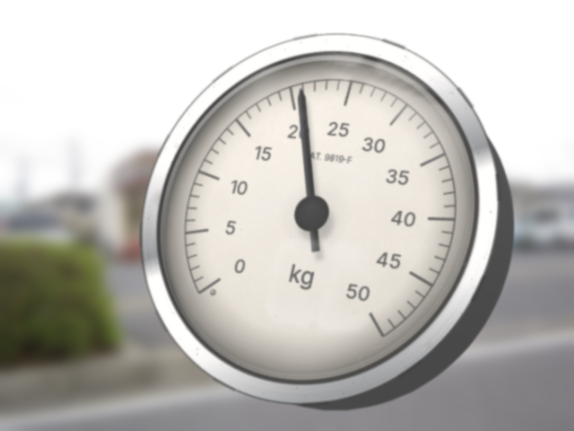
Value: 21 (kg)
